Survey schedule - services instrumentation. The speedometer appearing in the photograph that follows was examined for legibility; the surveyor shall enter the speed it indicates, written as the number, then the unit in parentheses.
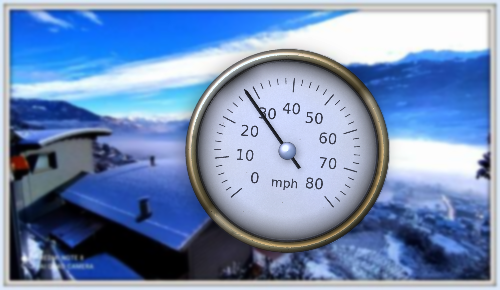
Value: 28 (mph)
